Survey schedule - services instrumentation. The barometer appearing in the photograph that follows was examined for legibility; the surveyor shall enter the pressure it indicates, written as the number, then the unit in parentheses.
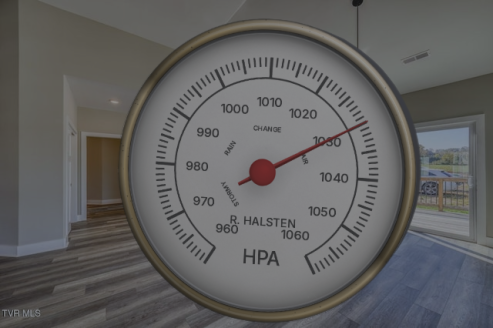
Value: 1030 (hPa)
